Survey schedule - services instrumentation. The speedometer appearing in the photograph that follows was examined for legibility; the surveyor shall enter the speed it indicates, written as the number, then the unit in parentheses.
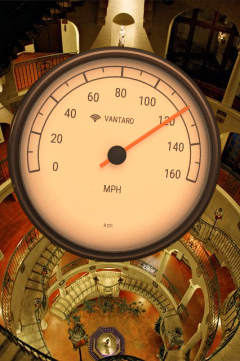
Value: 120 (mph)
